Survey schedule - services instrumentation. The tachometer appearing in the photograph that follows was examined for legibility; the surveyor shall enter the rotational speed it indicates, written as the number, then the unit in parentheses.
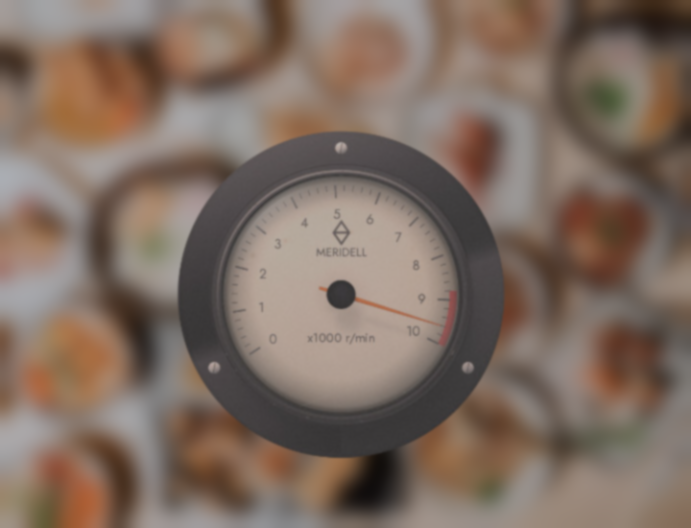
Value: 9600 (rpm)
